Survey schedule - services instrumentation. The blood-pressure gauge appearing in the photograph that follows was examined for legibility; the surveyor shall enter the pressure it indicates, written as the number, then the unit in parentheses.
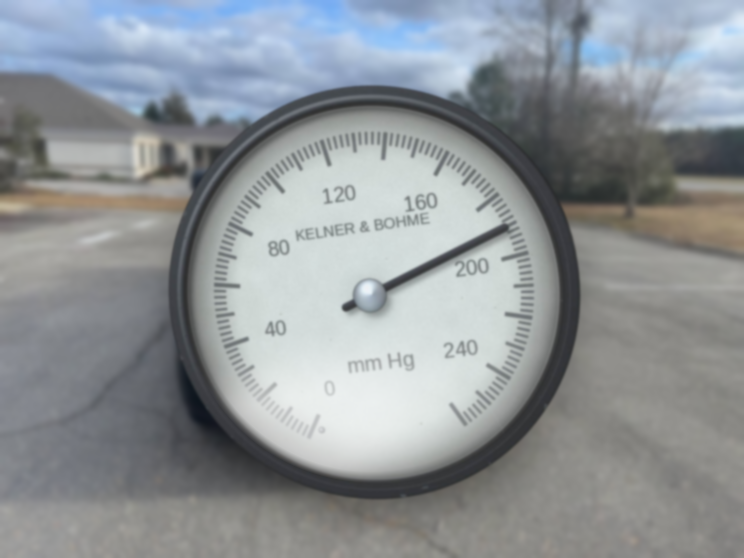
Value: 190 (mmHg)
